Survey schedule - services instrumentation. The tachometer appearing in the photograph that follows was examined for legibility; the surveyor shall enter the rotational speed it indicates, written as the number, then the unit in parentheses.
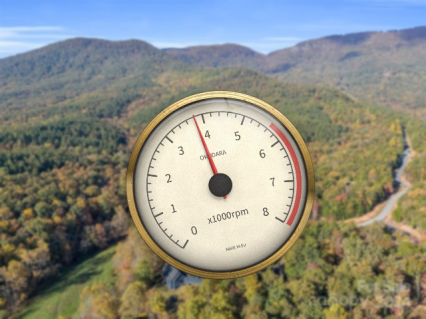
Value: 3800 (rpm)
